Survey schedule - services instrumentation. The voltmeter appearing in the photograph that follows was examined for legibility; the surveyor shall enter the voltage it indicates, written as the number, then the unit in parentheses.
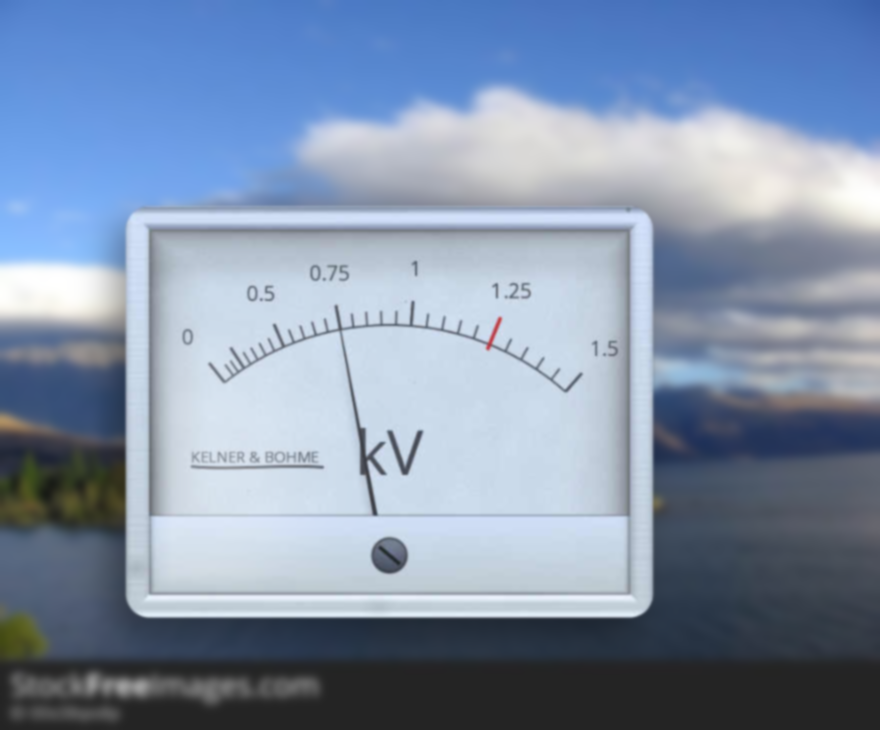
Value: 0.75 (kV)
